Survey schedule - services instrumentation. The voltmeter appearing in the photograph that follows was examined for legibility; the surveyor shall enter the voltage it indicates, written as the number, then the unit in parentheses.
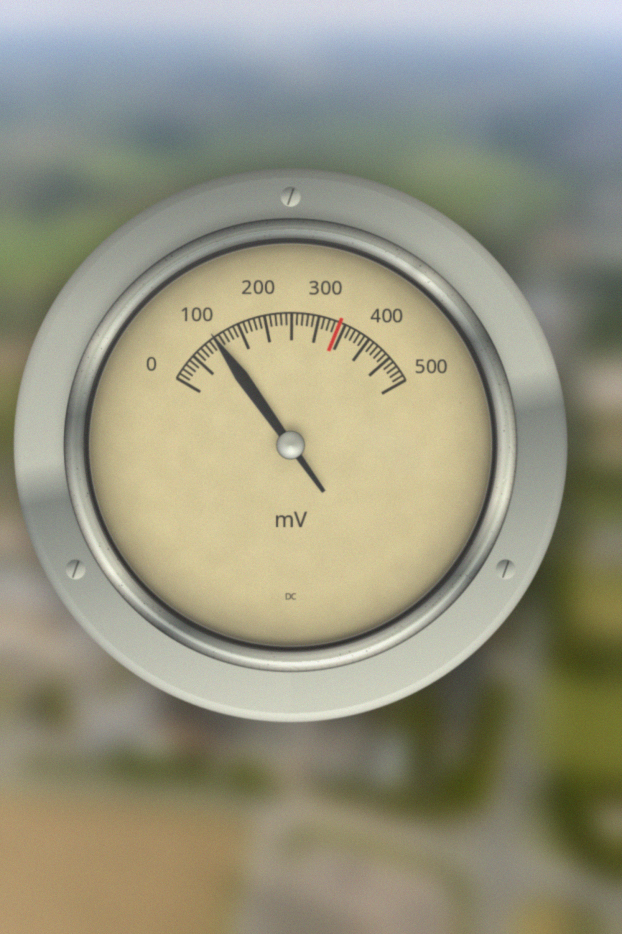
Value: 100 (mV)
